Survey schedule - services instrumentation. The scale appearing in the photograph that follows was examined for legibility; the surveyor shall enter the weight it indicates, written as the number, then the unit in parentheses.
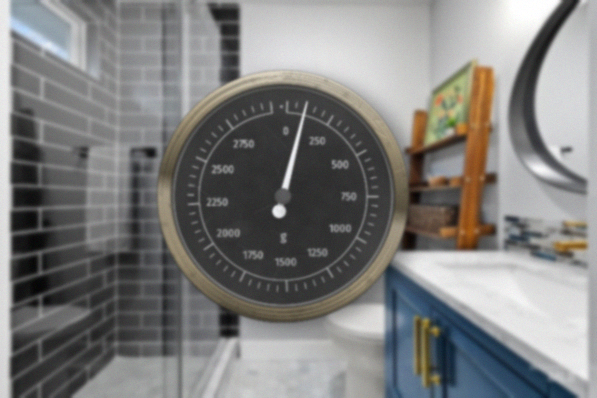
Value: 100 (g)
